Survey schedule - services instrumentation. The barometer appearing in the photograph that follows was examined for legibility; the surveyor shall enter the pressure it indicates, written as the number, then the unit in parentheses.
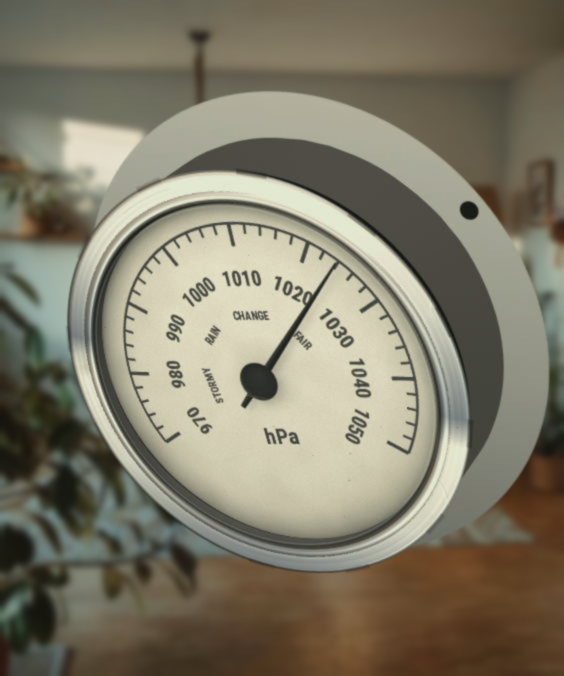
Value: 1024 (hPa)
